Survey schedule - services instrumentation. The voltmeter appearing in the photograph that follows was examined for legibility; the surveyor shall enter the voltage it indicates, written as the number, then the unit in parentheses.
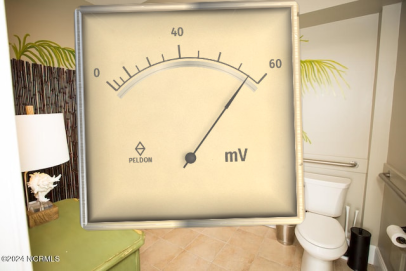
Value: 57.5 (mV)
